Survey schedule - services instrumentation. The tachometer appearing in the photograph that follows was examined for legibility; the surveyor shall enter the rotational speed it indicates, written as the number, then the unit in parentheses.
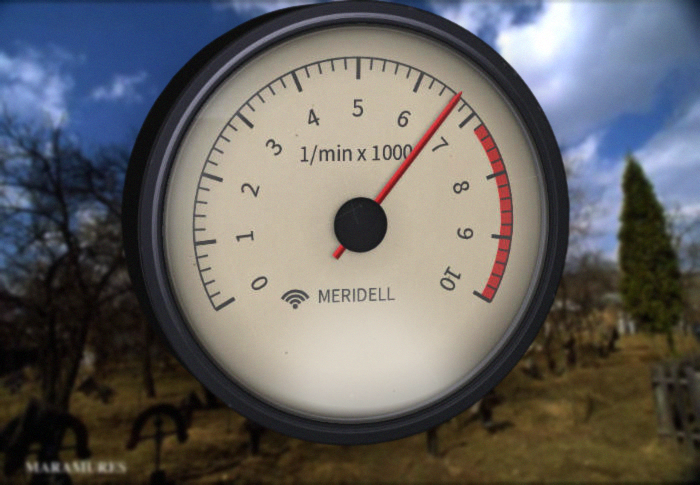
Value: 6600 (rpm)
